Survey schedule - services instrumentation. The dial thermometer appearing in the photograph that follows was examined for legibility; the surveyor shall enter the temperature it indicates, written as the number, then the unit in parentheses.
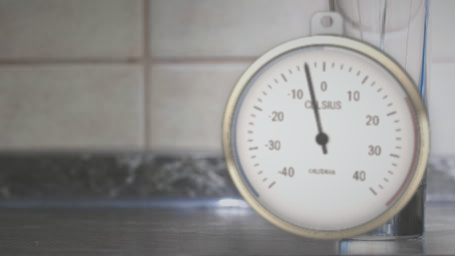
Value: -4 (°C)
